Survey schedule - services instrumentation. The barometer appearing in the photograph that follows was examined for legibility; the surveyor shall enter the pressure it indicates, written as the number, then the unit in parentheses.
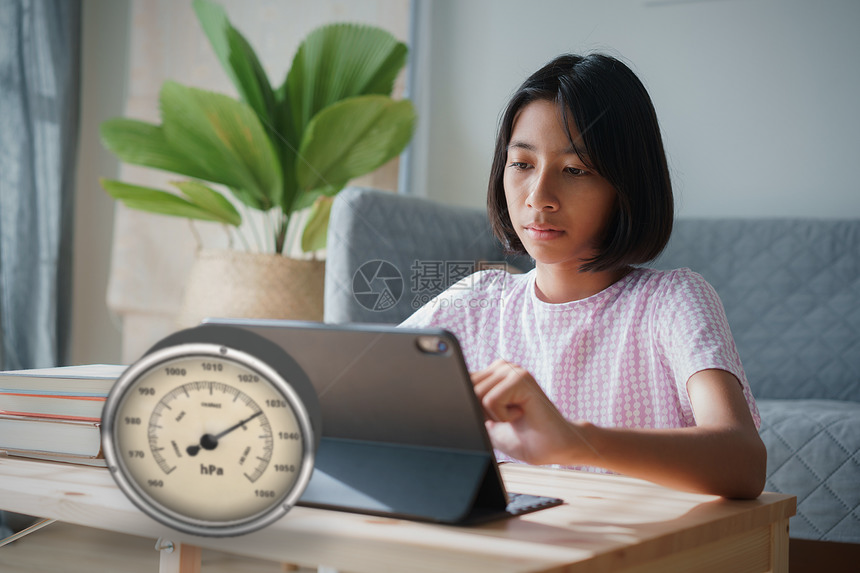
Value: 1030 (hPa)
